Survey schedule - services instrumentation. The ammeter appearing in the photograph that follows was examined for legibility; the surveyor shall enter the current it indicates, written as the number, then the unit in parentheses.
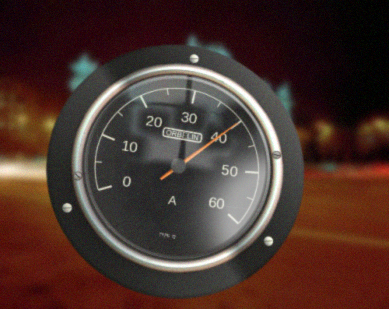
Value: 40 (A)
